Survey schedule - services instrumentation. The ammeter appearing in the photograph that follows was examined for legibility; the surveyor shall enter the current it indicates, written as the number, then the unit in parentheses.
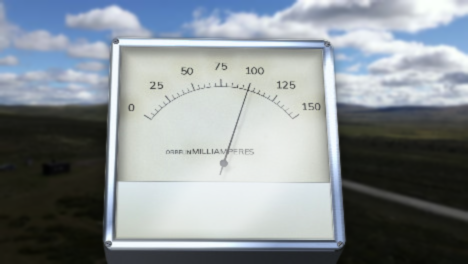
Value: 100 (mA)
